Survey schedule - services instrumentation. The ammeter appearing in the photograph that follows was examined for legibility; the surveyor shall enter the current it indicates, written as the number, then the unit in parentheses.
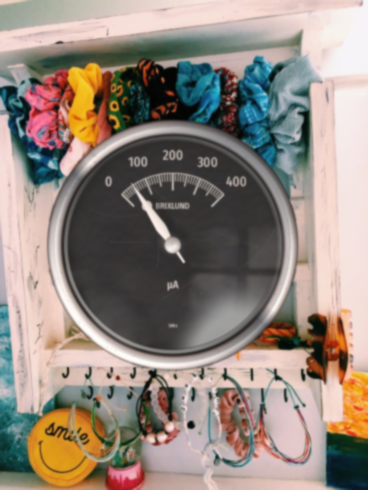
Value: 50 (µA)
